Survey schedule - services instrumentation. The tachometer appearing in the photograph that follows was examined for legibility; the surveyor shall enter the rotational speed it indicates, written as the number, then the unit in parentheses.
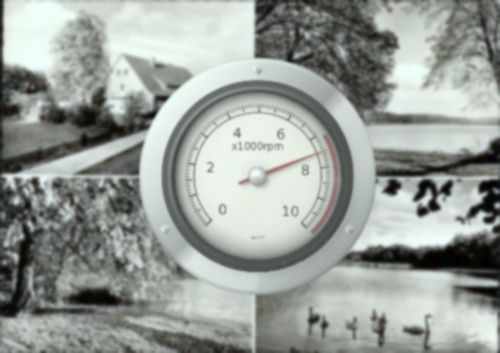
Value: 7500 (rpm)
